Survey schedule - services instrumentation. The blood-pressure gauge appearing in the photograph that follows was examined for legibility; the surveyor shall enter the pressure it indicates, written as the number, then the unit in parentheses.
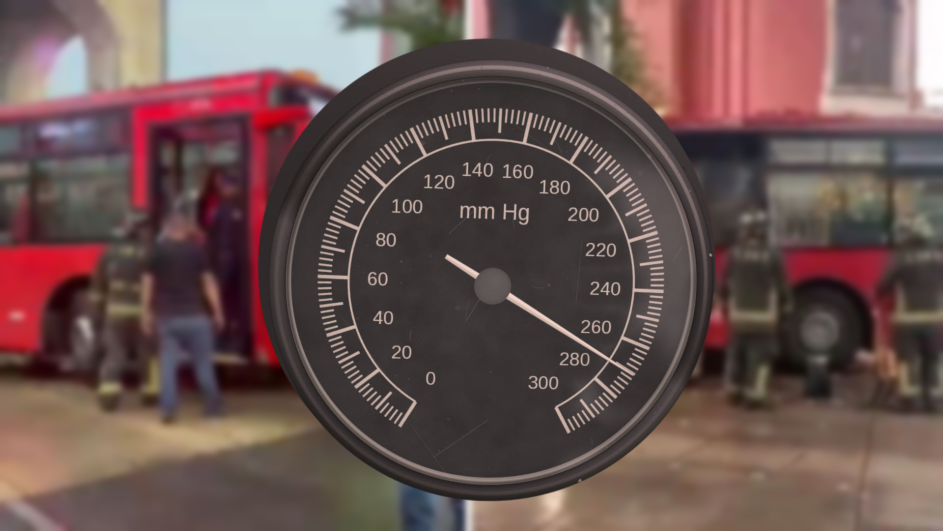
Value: 270 (mmHg)
